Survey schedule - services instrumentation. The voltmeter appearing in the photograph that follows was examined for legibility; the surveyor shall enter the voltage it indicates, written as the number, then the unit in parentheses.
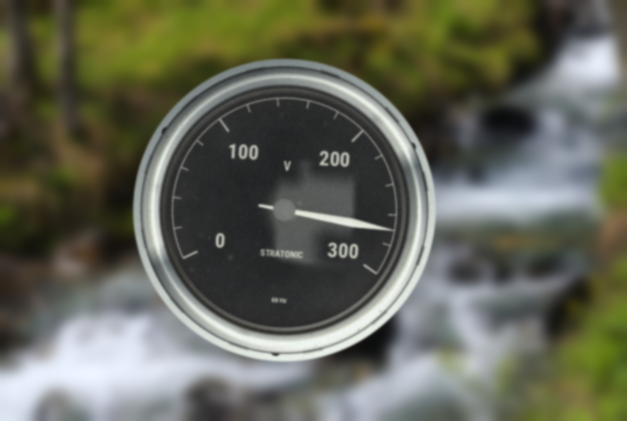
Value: 270 (V)
